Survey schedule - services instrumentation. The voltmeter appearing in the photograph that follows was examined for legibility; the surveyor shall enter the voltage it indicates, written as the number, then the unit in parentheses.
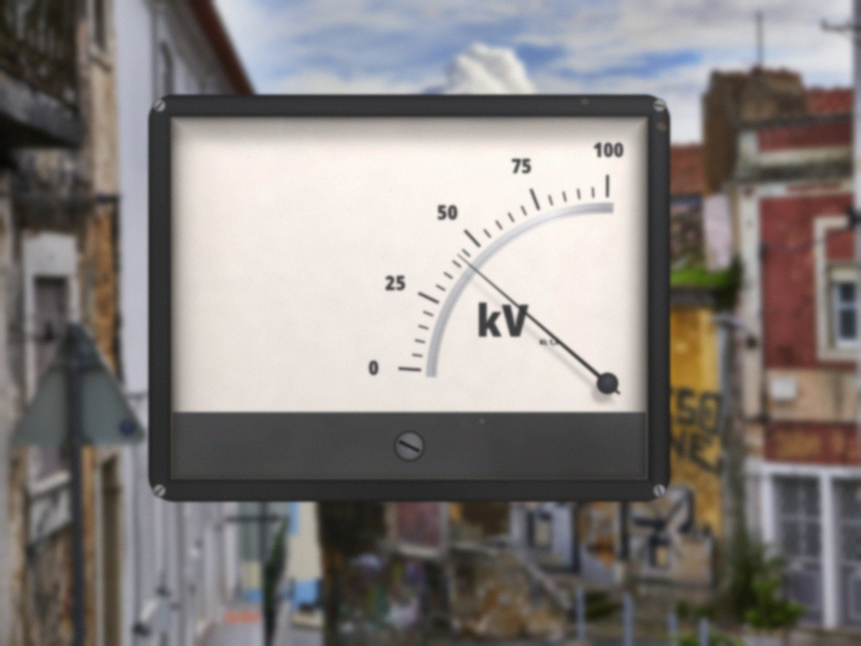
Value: 42.5 (kV)
